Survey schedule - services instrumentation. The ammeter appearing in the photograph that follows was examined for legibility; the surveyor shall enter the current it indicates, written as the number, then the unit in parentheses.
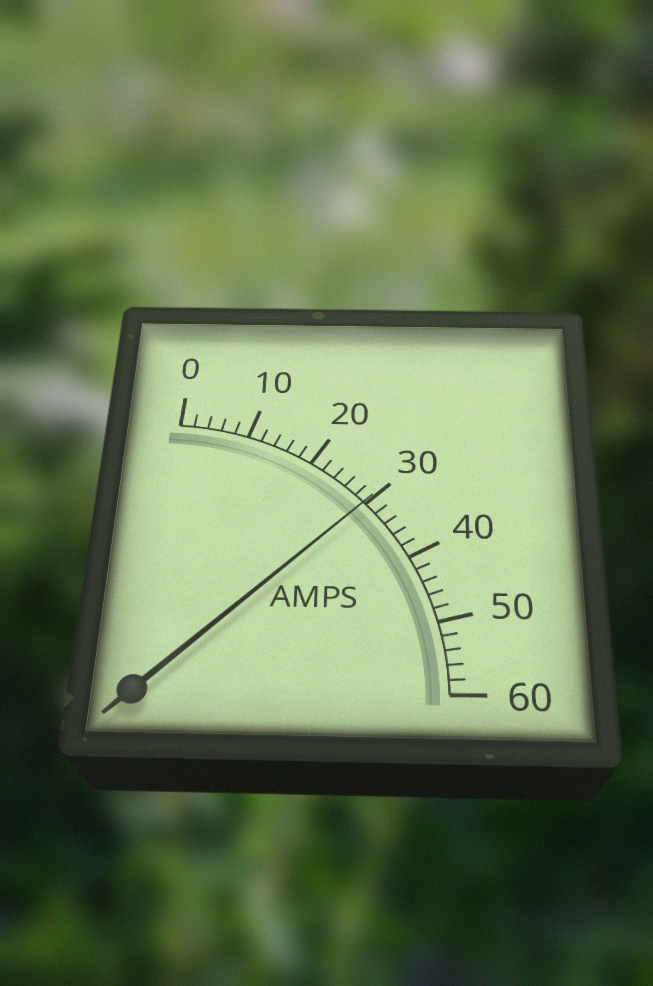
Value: 30 (A)
